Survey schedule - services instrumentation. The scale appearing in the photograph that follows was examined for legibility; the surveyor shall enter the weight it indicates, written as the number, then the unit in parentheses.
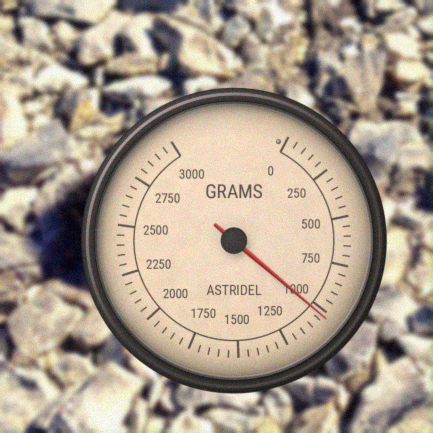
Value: 1025 (g)
